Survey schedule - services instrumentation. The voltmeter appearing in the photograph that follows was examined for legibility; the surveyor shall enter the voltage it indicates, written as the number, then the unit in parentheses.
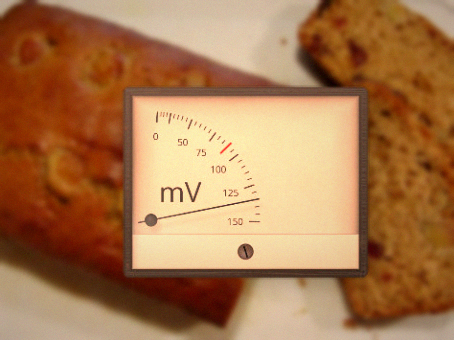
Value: 135 (mV)
